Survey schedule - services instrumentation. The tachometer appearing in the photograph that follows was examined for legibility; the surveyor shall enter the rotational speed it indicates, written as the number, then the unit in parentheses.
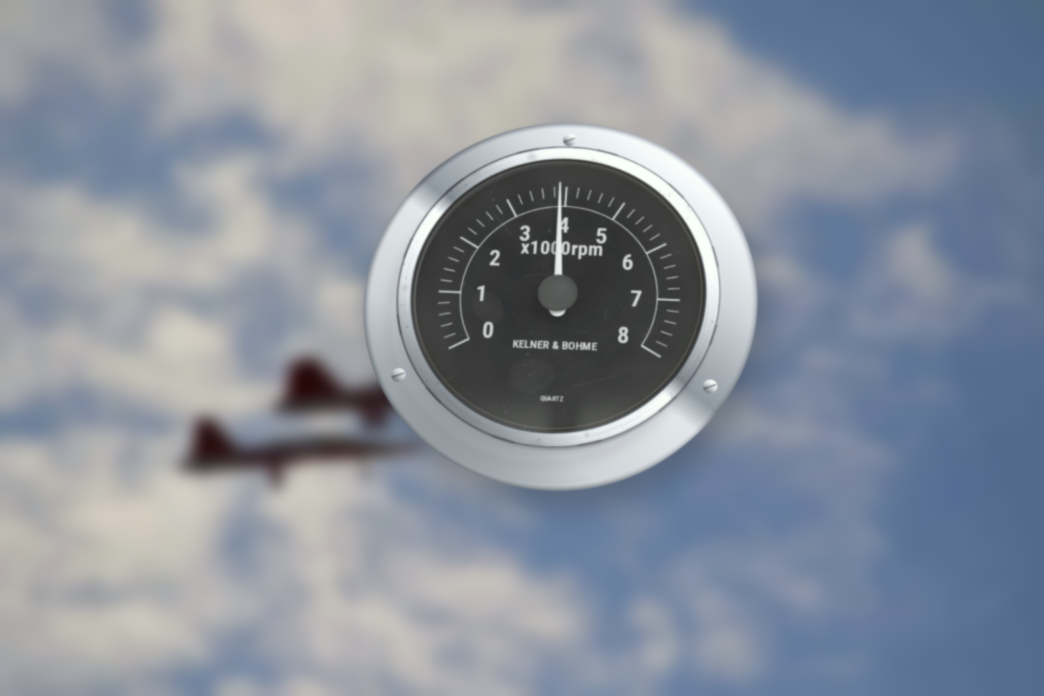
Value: 3900 (rpm)
